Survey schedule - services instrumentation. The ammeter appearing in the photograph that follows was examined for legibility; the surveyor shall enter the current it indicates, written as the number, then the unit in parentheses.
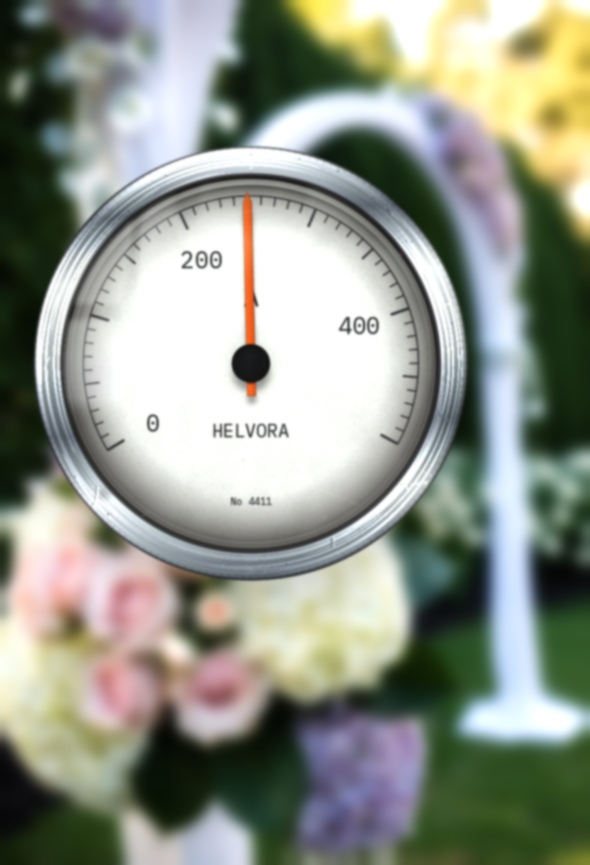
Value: 250 (A)
